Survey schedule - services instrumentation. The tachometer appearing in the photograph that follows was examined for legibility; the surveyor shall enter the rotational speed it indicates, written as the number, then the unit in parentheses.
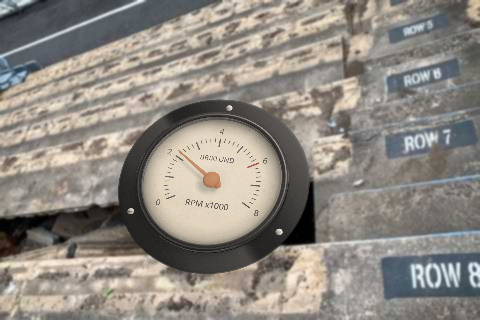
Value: 2200 (rpm)
